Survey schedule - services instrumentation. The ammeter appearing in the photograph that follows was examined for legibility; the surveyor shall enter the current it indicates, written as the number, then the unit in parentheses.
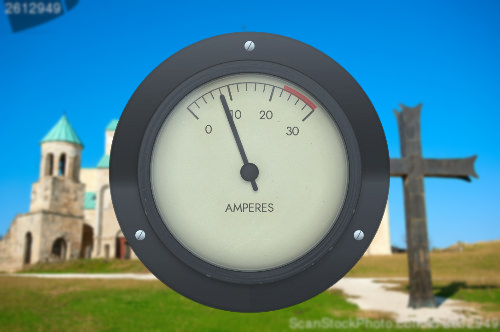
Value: 8 (A)
